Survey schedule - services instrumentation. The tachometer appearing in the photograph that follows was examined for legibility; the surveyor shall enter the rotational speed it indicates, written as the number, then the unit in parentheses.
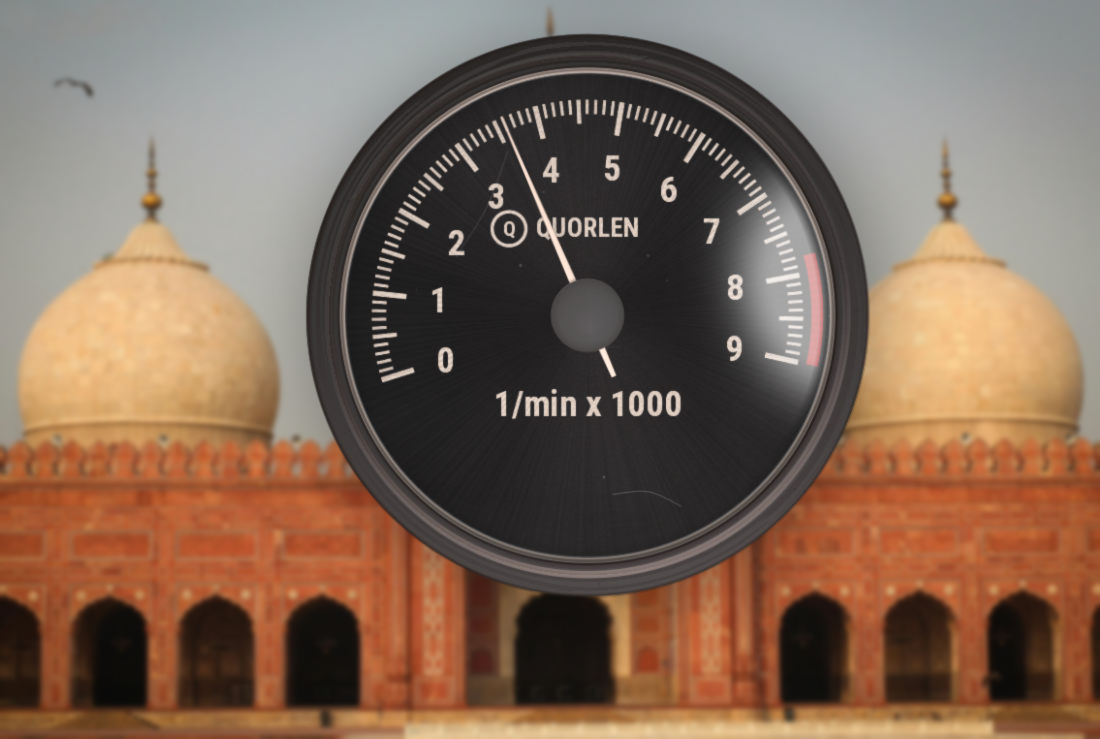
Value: 3600 (rpm)
